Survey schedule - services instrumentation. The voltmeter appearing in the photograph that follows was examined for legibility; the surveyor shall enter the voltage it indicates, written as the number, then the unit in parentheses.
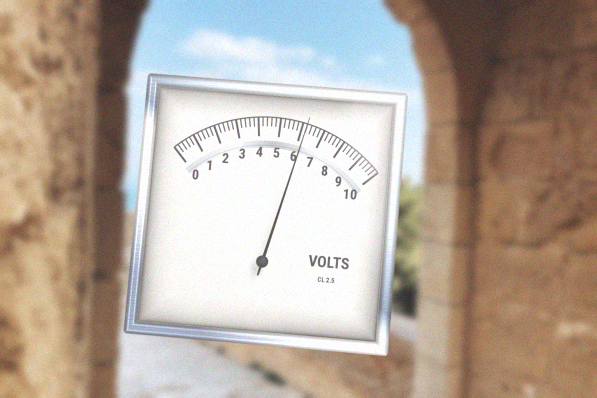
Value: 6.2 (V)
